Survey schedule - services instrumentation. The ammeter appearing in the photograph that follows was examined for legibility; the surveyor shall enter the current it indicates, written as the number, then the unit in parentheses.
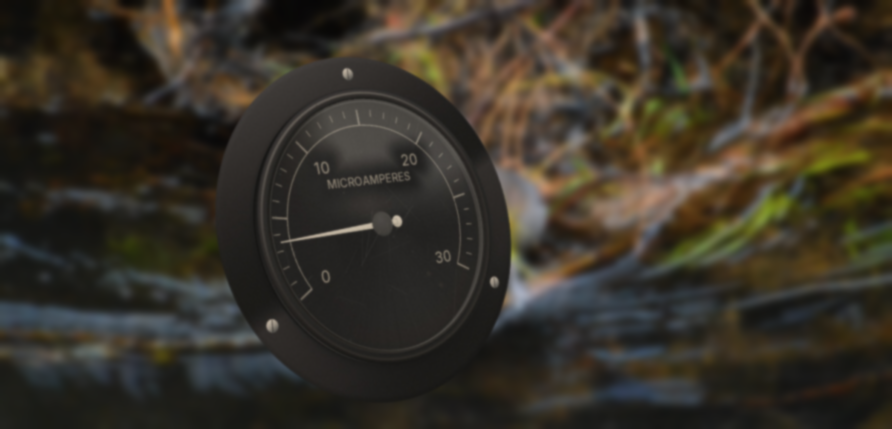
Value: 3.5 (µA)
